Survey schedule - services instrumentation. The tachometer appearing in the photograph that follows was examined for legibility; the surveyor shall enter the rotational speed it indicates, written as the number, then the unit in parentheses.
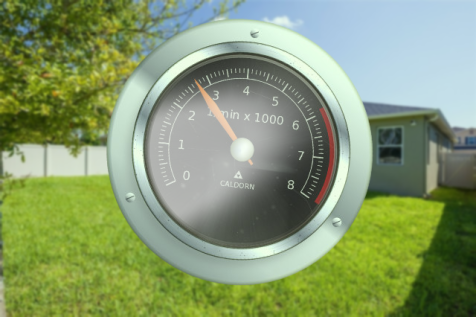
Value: 2700 (rpm)
